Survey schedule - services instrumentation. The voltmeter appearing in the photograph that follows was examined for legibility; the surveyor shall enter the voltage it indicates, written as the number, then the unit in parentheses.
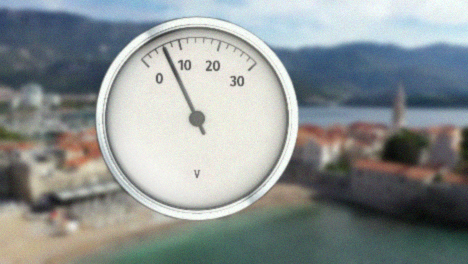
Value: 6 (V)
